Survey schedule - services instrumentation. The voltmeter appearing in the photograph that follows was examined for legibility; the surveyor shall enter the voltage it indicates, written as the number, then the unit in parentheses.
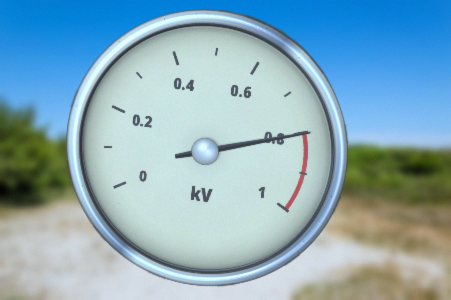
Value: 0.8 (kV)
